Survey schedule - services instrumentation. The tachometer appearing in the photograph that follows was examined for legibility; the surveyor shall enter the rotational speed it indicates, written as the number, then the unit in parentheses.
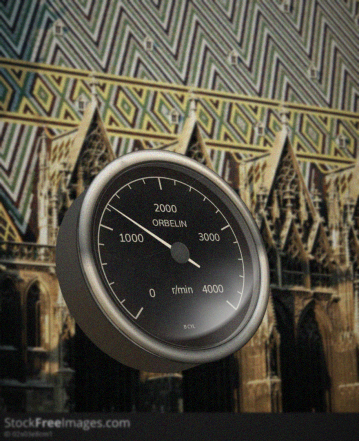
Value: 1200 (rpm)
